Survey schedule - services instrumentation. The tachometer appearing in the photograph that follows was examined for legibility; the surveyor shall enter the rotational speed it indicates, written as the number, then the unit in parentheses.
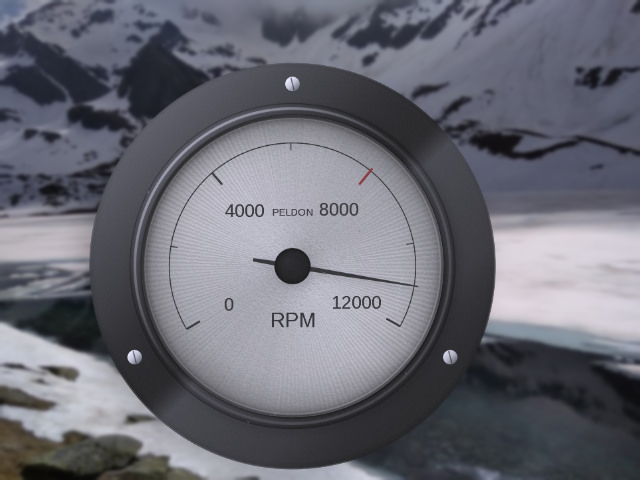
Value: 11000 (rpm)
